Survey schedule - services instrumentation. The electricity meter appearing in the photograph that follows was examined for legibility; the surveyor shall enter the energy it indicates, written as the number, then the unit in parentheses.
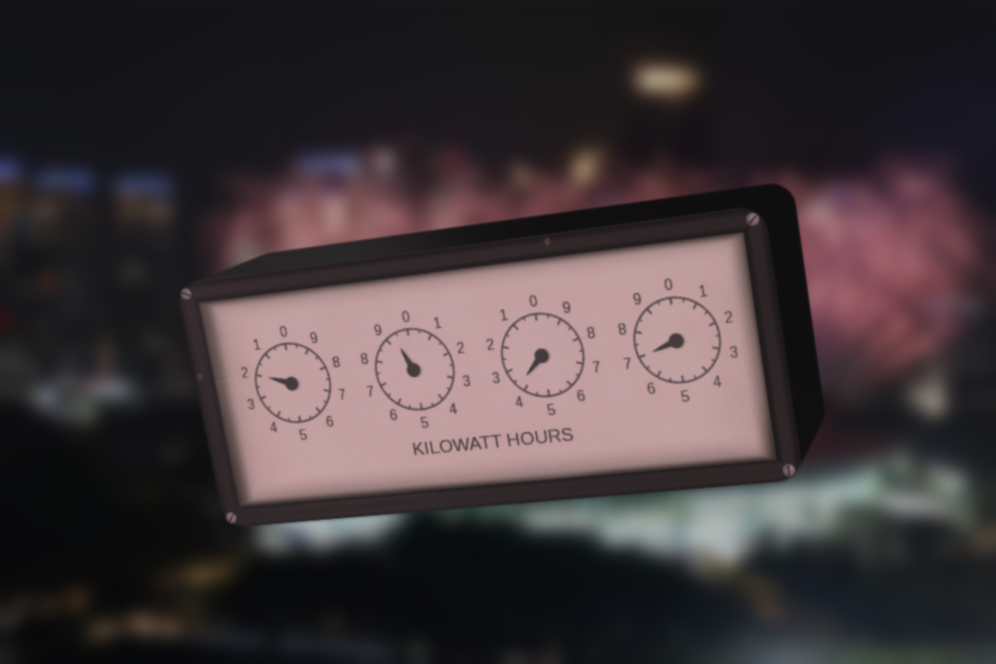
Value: 1937 (kWh)
